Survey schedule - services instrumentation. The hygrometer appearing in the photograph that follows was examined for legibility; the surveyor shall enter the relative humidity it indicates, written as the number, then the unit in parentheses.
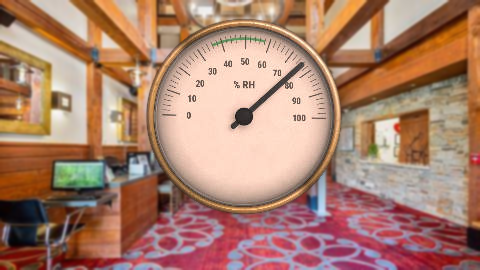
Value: 76 (%)
